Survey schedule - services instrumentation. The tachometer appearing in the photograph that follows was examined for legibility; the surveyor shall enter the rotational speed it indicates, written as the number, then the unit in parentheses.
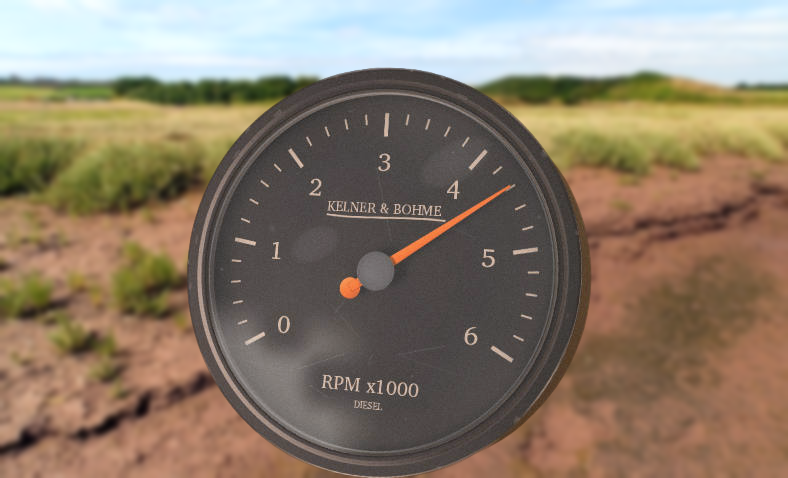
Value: 4400 (rpm)
